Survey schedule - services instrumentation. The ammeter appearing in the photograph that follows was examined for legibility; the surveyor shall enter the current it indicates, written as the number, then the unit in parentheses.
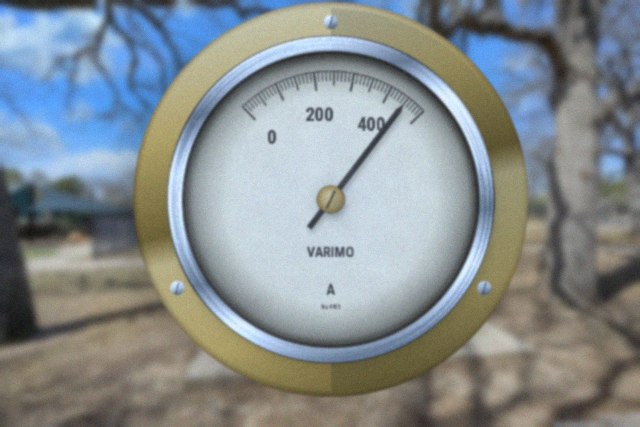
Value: 450 (A)
